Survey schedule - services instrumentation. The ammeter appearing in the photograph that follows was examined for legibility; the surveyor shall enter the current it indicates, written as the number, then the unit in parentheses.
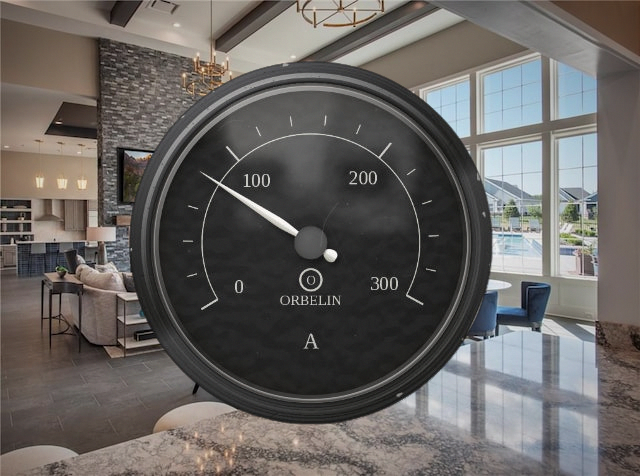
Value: 80 (A)
